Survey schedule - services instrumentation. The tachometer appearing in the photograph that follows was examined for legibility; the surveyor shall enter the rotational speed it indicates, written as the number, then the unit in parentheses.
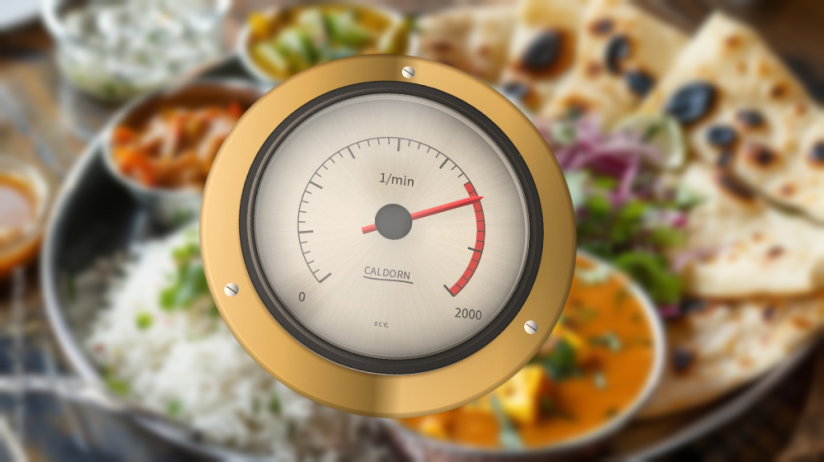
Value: 1500 (rpm)
